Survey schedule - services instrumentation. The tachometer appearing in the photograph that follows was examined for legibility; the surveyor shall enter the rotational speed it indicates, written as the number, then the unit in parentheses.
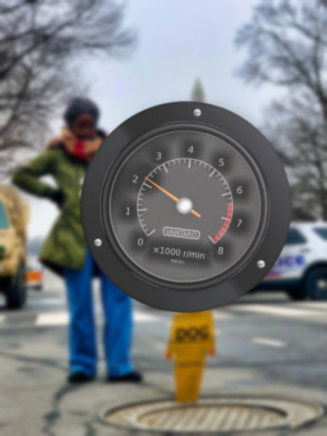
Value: 2200 (rpm)
